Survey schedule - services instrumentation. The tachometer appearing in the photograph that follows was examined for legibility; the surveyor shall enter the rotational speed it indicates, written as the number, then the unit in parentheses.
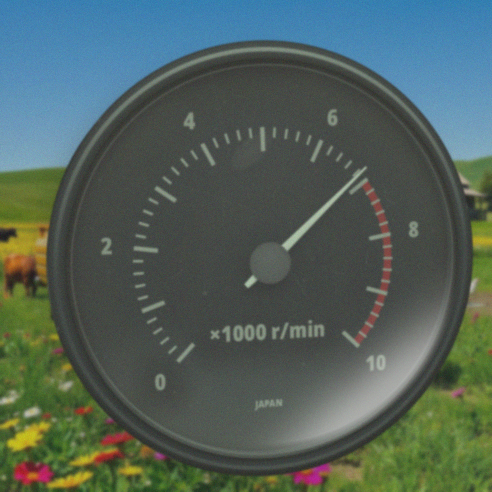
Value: 6800 (rpm)
